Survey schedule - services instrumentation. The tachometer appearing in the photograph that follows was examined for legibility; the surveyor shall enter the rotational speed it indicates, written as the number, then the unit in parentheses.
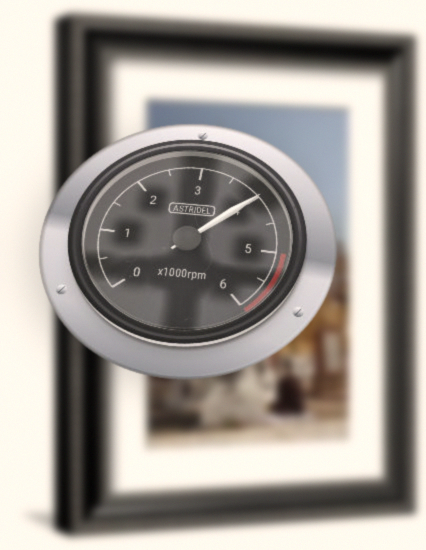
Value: 4000 (rpm)
